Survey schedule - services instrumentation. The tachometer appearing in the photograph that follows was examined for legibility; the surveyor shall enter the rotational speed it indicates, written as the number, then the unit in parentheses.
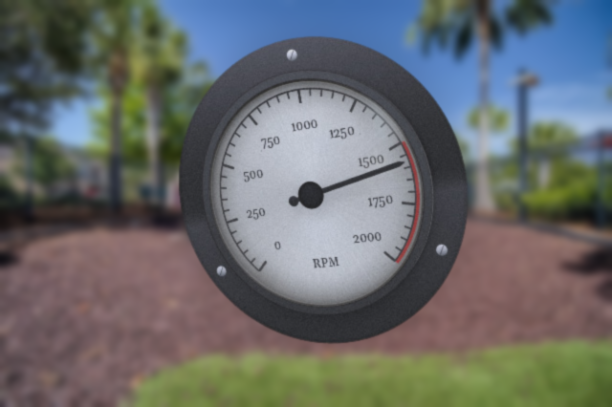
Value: 1575 (rpm)
